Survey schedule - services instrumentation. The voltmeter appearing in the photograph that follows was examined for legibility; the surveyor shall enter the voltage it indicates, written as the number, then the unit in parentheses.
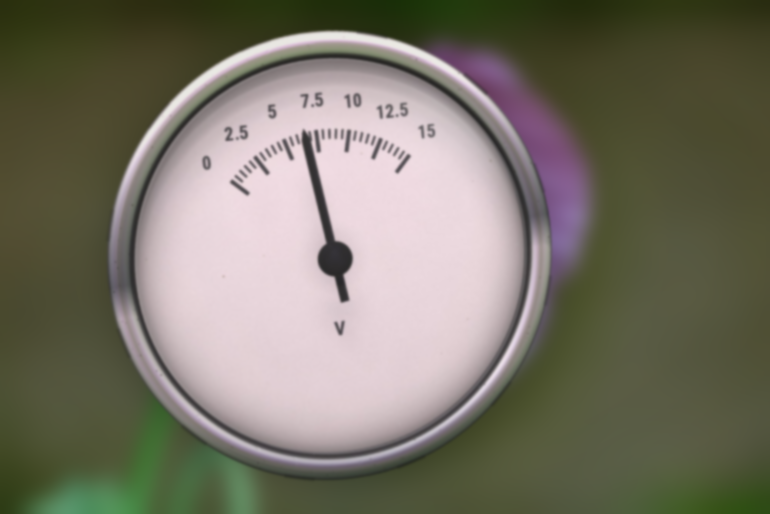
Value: 6.5 (V)
